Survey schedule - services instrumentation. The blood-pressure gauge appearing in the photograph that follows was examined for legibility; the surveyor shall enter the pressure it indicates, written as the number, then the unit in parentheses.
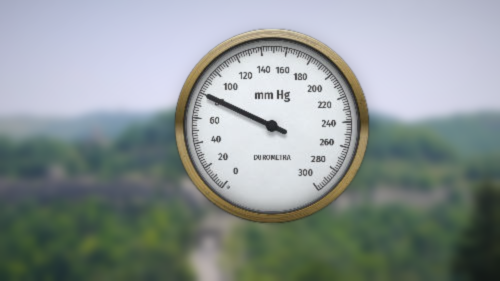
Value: 80 (mmHg)
